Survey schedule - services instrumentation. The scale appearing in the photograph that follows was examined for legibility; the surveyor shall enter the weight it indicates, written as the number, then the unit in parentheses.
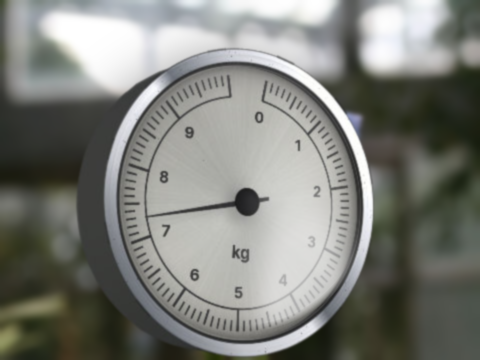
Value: 7.3 (kg)
